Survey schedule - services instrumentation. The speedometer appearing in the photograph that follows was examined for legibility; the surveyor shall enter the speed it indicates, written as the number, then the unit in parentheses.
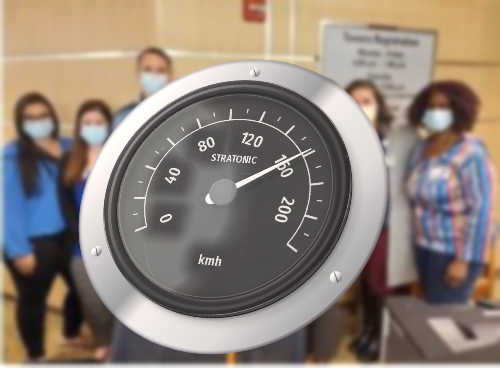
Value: 160 (km/h)
